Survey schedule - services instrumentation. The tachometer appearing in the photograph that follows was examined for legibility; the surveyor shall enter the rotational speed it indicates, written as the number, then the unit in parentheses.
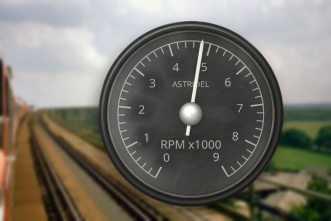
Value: 4800 (rpm)
